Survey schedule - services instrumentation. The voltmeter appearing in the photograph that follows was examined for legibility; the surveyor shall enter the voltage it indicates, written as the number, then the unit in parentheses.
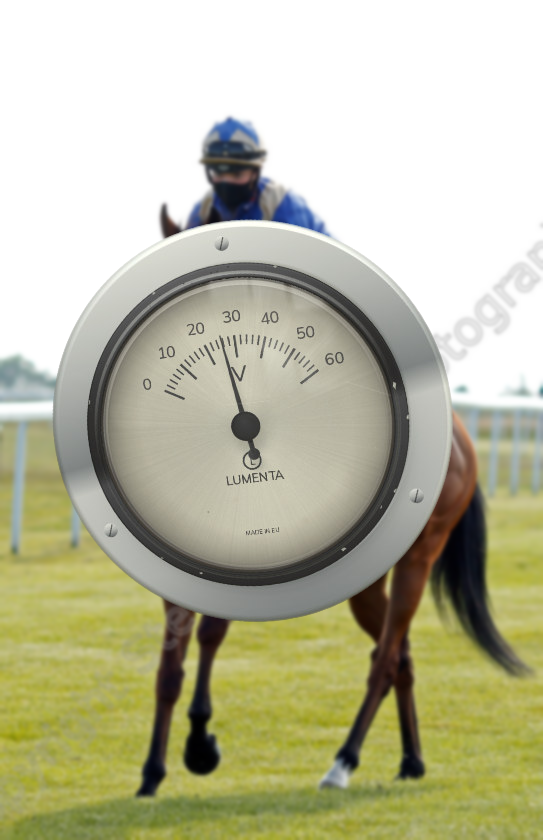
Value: 26 (V)
